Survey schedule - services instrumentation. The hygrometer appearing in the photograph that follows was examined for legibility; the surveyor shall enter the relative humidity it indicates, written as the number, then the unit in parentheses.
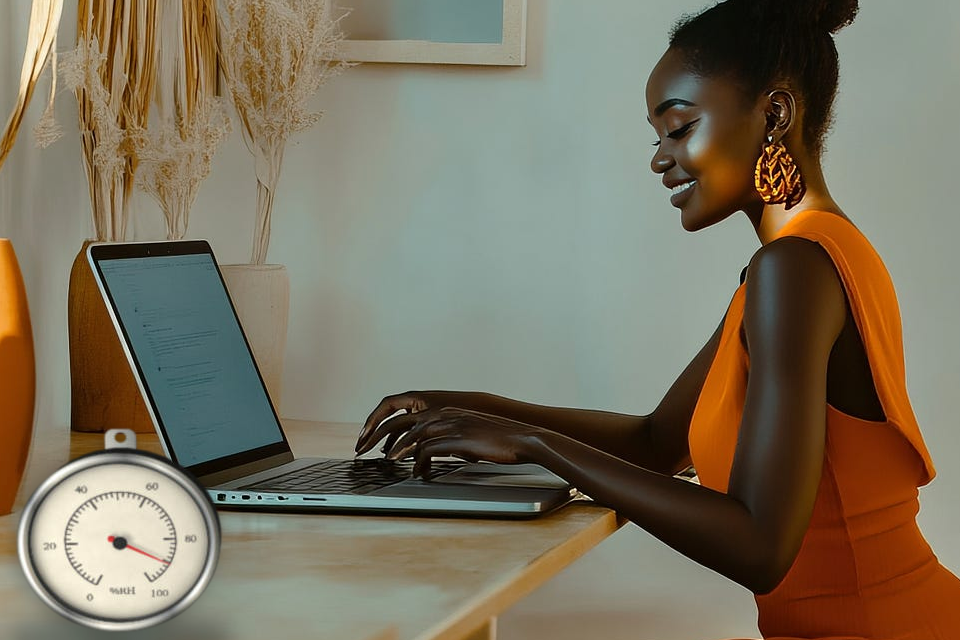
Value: 90 (%)
